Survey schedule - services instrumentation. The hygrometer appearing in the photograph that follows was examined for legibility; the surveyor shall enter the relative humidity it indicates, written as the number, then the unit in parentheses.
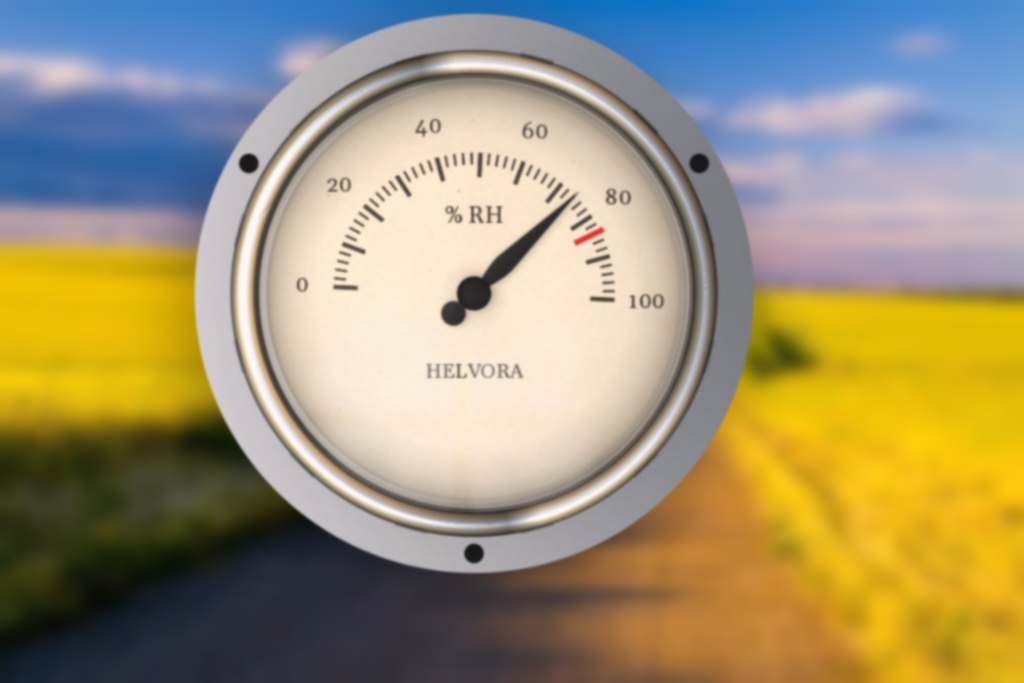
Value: 74 (%)
